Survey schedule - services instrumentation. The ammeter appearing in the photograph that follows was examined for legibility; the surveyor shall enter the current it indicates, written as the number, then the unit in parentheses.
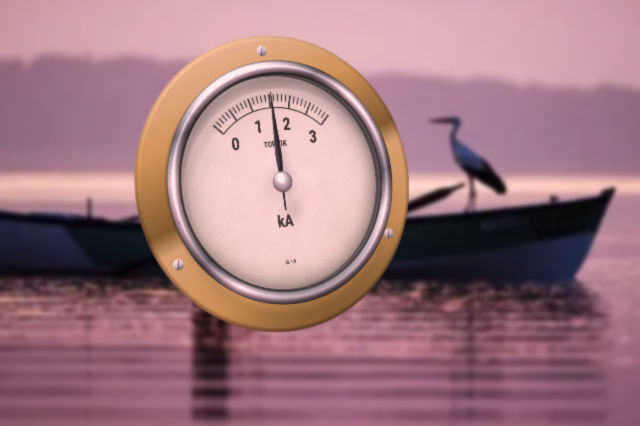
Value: 1.5 (kA)
